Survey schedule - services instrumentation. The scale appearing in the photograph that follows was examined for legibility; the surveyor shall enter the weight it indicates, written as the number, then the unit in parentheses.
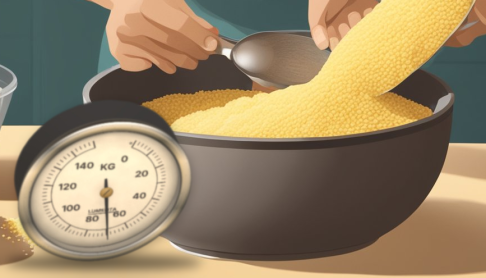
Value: 70 (kg)
